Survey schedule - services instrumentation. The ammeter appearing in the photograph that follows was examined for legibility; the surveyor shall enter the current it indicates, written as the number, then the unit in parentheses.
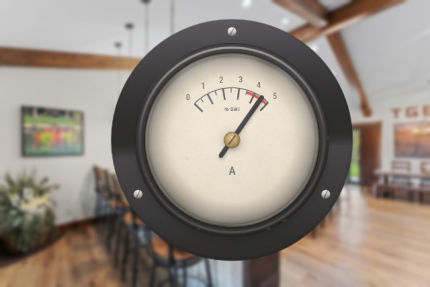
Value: 4.5 (A)
